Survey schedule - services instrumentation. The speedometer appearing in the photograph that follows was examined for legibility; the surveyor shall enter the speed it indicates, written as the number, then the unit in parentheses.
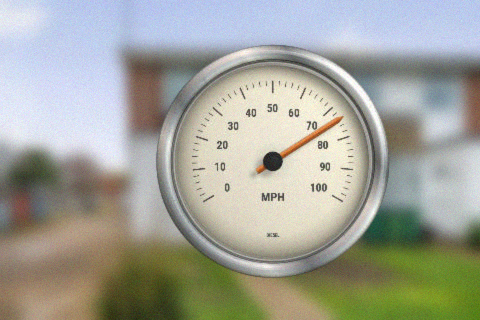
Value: 74 (mph)
